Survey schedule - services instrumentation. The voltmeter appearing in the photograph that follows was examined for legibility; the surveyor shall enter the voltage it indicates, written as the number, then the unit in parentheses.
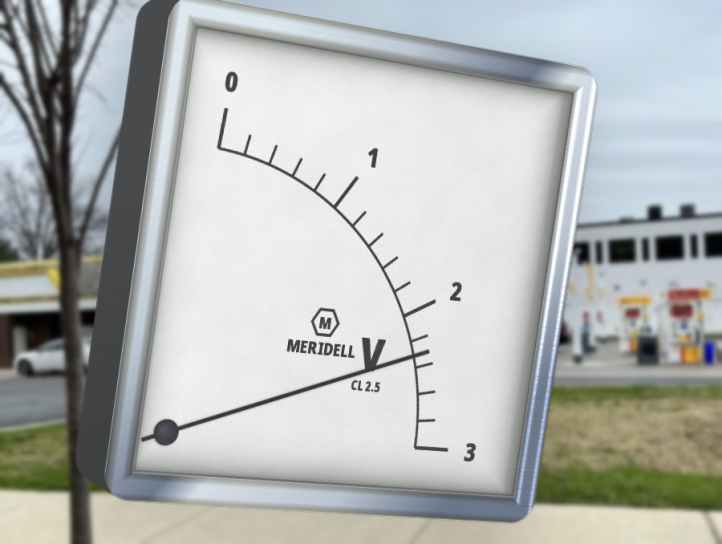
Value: 2.3 (V)
